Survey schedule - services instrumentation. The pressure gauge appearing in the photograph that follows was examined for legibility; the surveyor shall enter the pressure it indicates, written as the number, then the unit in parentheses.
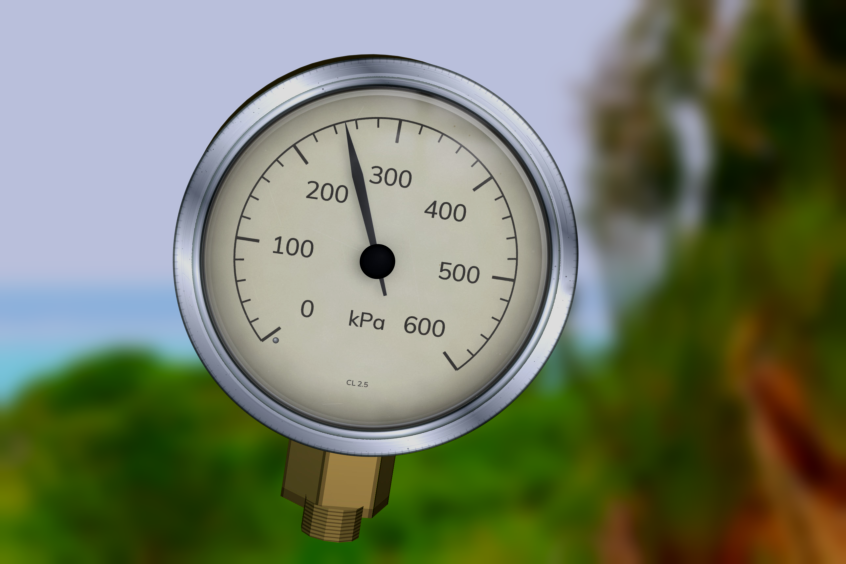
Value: 250 (kPa)
